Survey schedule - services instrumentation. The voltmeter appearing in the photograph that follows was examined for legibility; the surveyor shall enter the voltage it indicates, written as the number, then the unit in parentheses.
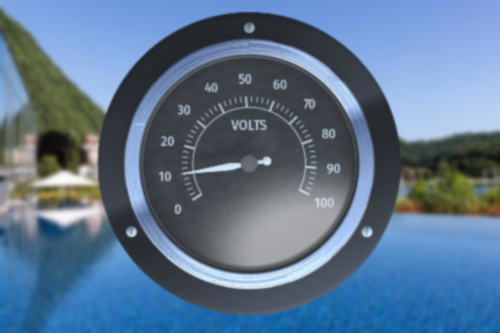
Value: 10 (V)
